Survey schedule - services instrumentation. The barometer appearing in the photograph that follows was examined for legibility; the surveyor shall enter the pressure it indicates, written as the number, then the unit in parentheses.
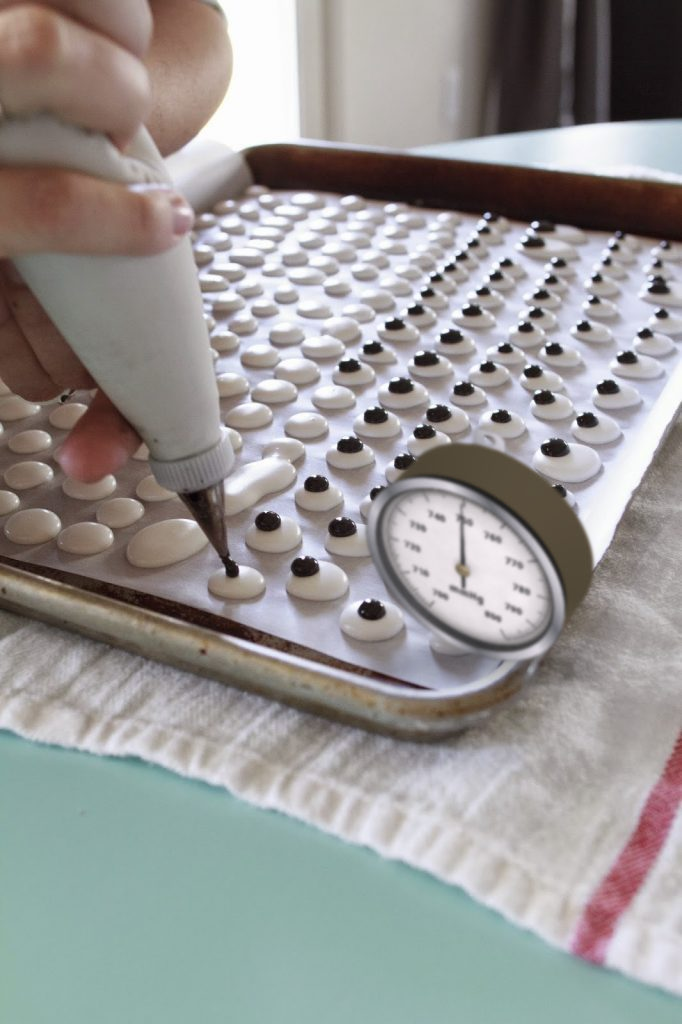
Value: 750 (mmHg)
